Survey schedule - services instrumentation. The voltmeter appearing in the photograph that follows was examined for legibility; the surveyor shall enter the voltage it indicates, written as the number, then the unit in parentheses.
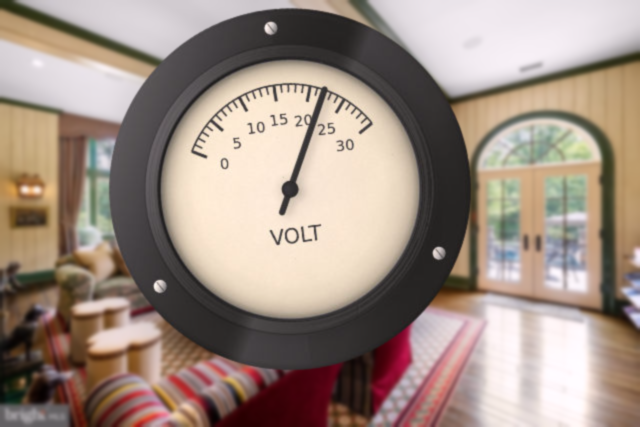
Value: 22 (V)
